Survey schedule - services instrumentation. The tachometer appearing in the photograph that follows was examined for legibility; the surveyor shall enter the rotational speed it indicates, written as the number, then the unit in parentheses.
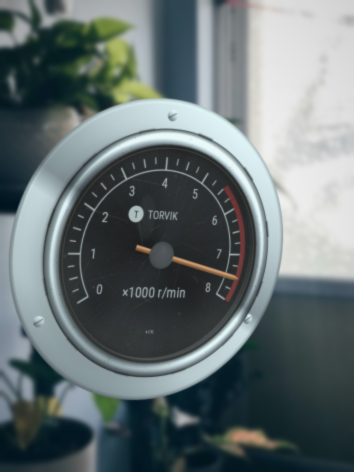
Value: 7500 (rpm)
